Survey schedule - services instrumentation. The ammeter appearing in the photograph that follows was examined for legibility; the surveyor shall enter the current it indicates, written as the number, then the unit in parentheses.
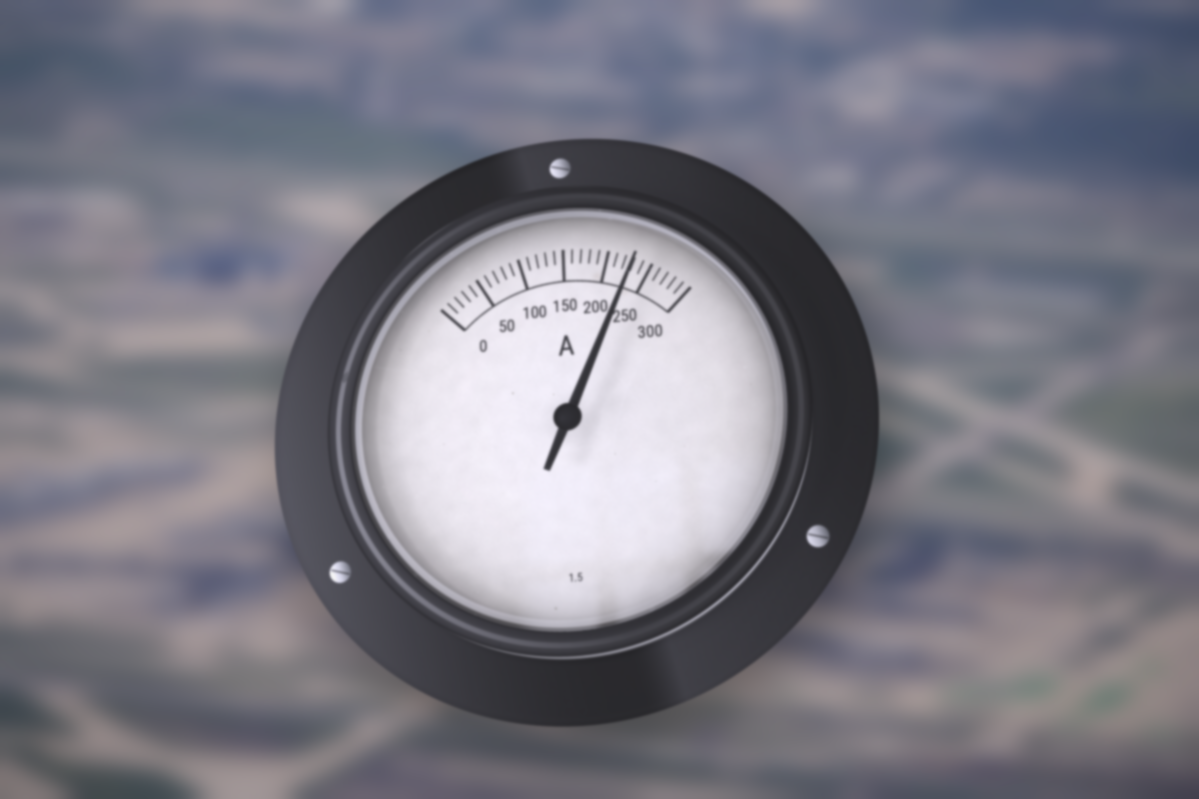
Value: 230 (A)
